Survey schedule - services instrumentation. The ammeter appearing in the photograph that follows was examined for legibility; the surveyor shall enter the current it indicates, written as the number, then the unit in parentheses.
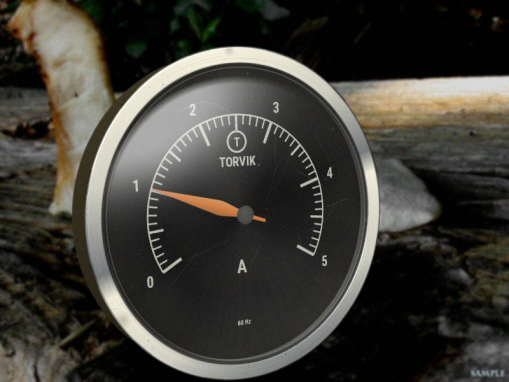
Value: 1 (A)
